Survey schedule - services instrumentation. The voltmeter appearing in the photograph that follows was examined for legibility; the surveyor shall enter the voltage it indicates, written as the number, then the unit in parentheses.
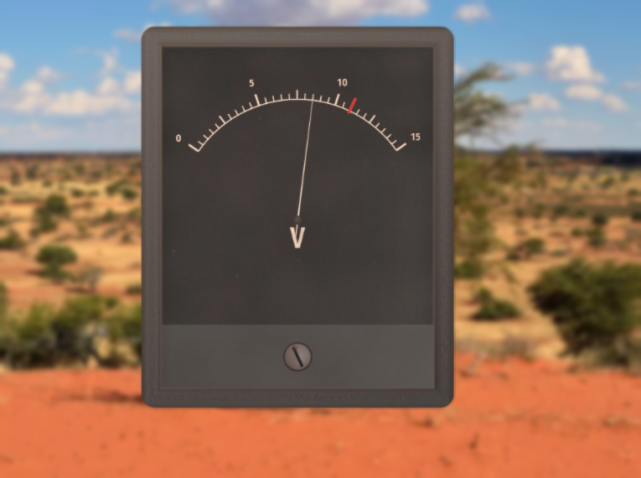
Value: 8.5 (V)
